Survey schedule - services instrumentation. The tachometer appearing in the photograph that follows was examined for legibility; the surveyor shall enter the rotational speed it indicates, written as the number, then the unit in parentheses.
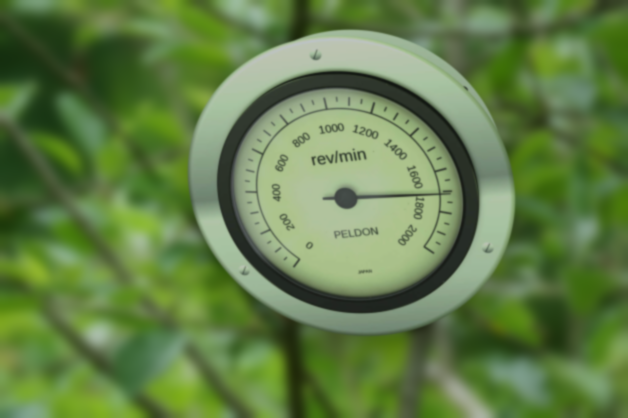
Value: 1700 (rpm)
